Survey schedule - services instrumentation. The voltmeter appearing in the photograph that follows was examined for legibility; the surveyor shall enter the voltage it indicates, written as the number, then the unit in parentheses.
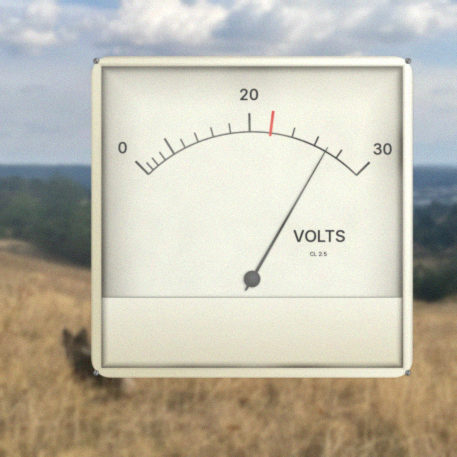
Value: 27 (V)
